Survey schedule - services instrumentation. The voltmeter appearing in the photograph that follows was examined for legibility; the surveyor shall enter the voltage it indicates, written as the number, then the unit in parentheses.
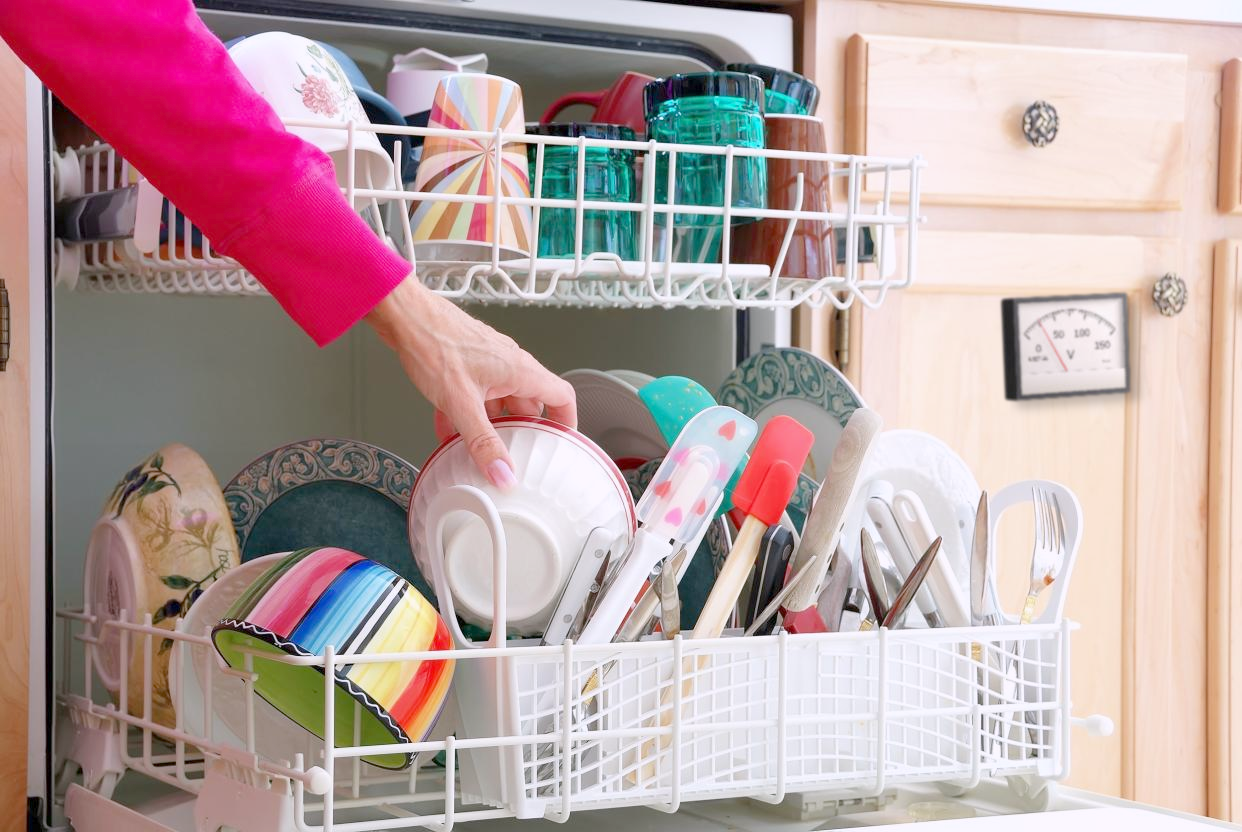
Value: 25 (V)
